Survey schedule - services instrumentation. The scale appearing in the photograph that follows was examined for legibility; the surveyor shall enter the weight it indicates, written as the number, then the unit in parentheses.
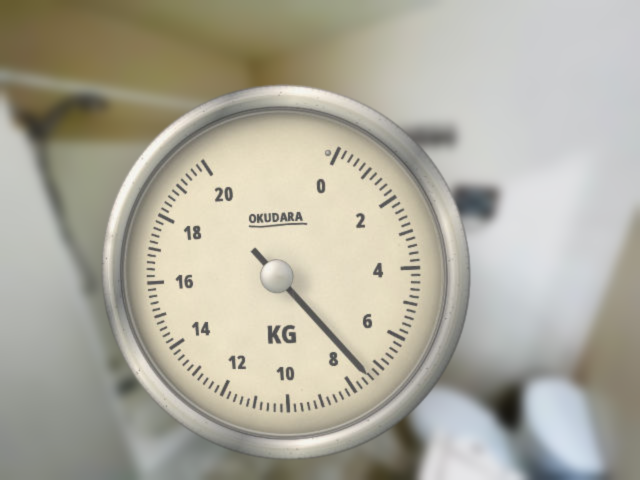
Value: 7.4 (kg)
